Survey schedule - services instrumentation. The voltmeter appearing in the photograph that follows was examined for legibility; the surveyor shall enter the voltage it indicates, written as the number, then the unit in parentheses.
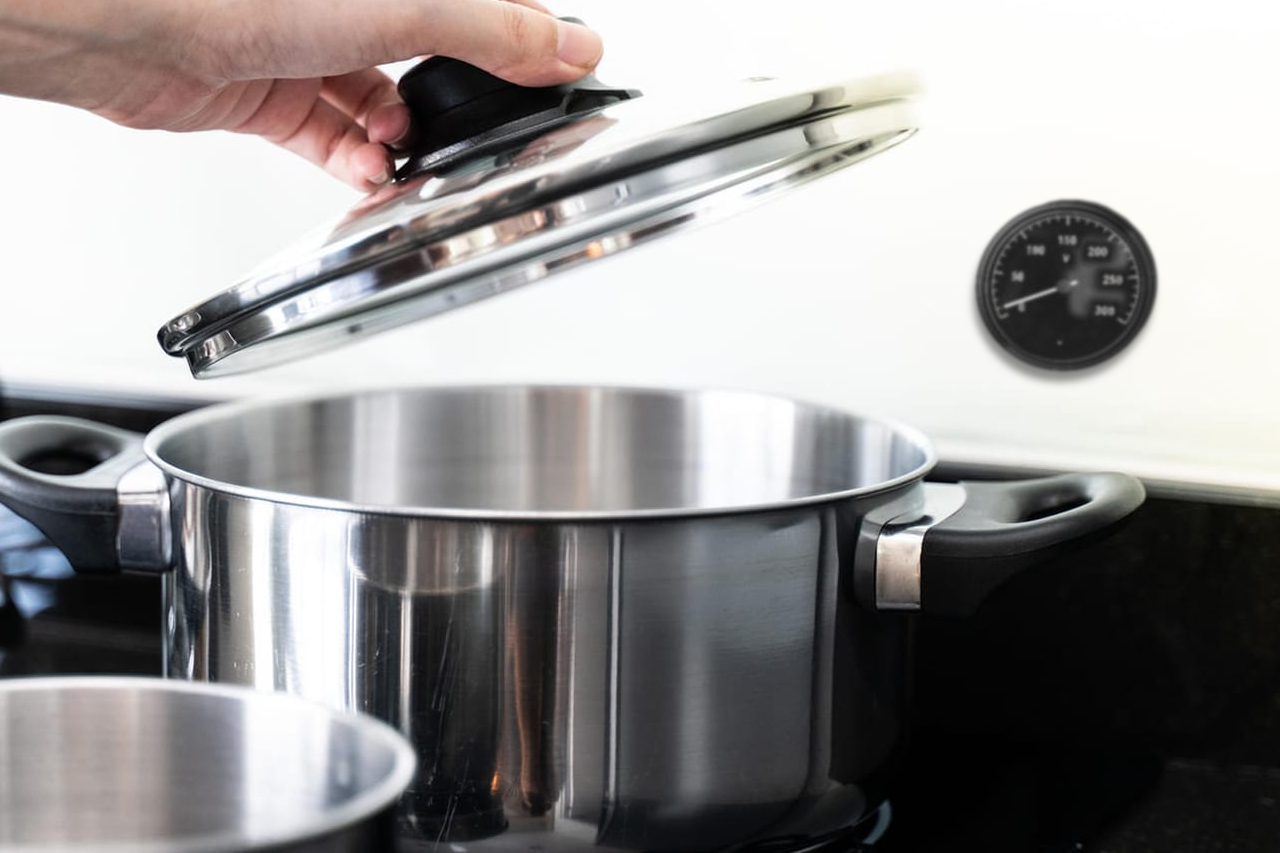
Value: 10 (V)
